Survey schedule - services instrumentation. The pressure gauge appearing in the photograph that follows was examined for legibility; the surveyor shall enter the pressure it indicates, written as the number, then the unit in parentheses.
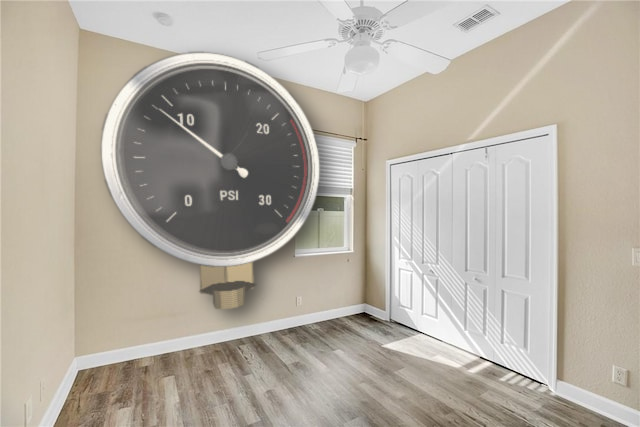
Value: 9 (psi)
